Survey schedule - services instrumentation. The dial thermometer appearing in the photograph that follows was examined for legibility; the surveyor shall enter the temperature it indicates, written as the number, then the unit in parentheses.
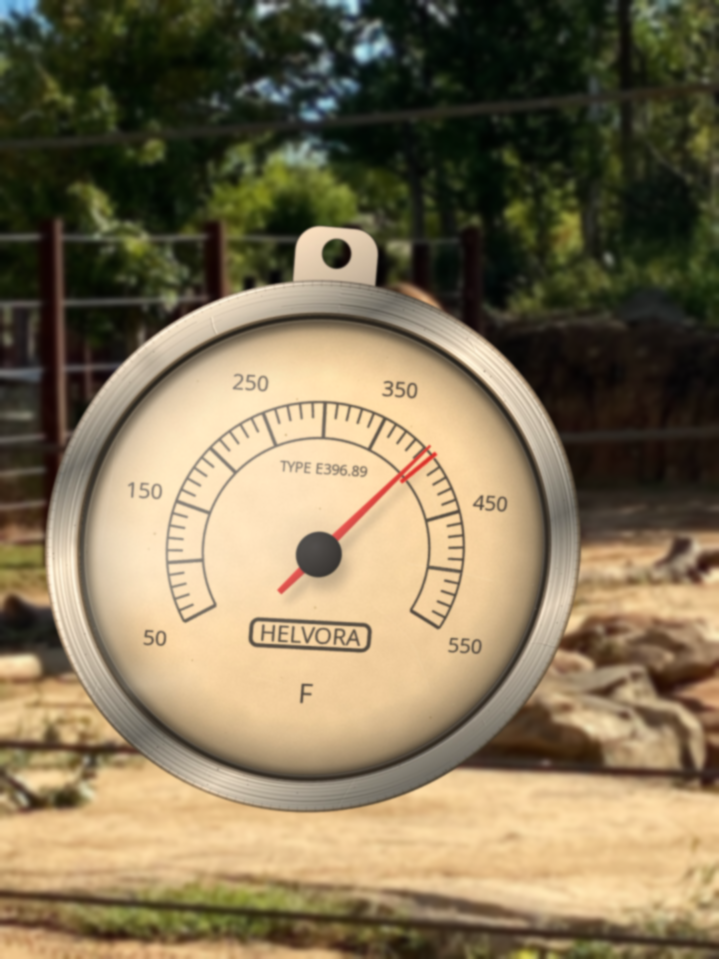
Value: 390 (°F)
